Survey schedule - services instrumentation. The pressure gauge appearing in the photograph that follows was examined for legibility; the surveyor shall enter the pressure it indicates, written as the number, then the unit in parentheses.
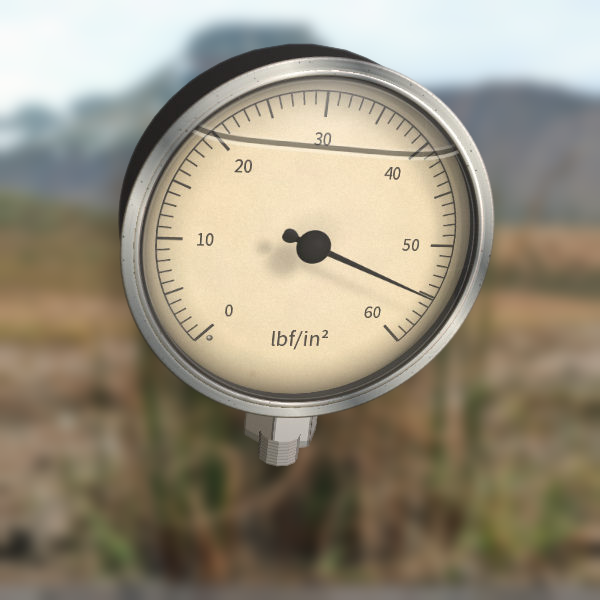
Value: 55 (psi)
